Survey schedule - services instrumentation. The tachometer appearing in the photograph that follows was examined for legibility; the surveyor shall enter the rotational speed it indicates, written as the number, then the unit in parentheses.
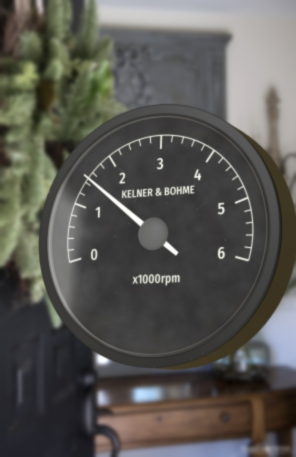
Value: 1500 (rpm)
